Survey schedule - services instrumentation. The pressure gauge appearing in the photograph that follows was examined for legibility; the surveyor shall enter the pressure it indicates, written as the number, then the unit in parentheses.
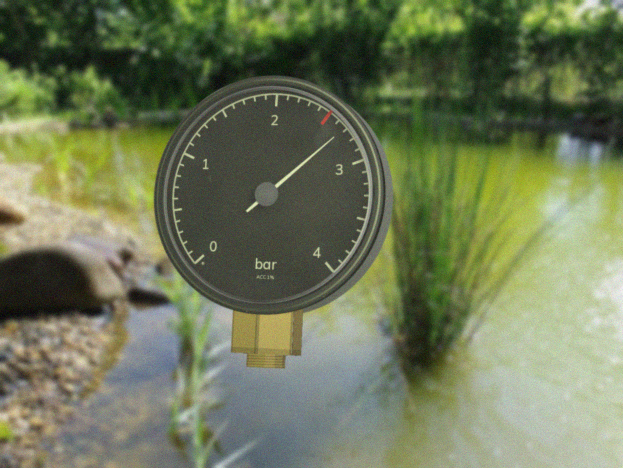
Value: 2.7 (bar)
